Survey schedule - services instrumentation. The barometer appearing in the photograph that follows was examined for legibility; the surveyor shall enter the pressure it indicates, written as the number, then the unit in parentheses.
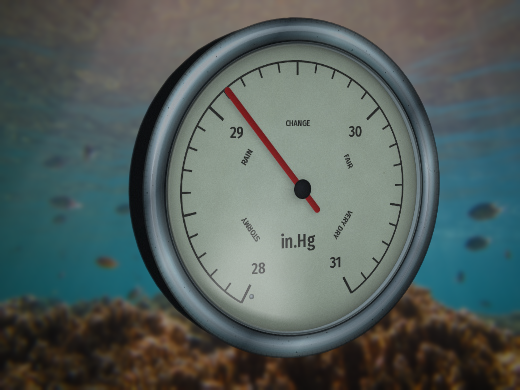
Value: 29.1 (inHg)
